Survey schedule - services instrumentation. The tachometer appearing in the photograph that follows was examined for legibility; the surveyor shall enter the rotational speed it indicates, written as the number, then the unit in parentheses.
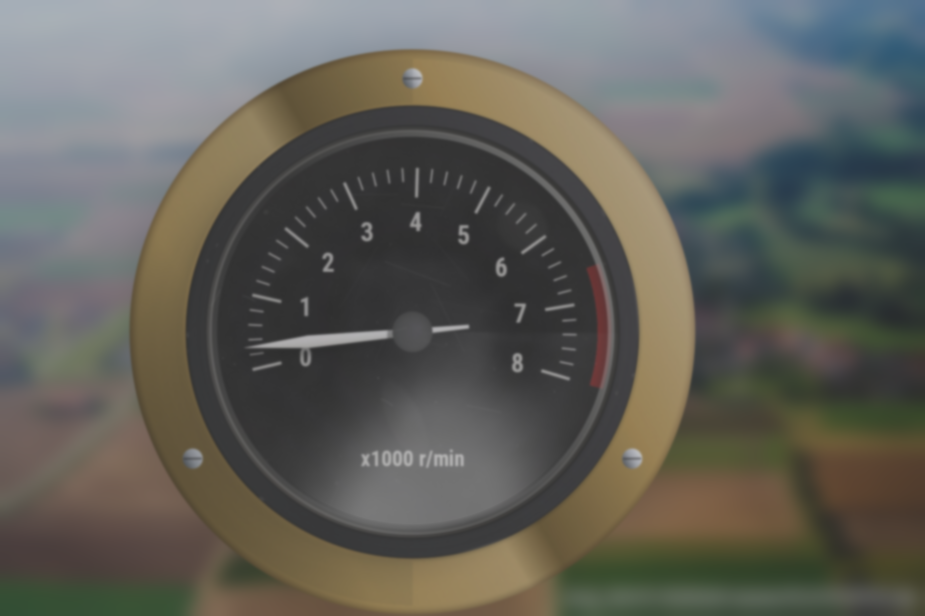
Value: 300 (rpm)
